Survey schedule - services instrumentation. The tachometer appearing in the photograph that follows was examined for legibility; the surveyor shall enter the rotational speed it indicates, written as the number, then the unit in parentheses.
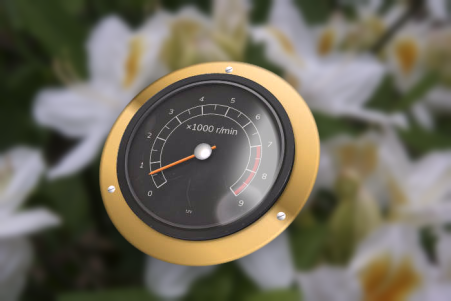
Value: 500 (rpm)
